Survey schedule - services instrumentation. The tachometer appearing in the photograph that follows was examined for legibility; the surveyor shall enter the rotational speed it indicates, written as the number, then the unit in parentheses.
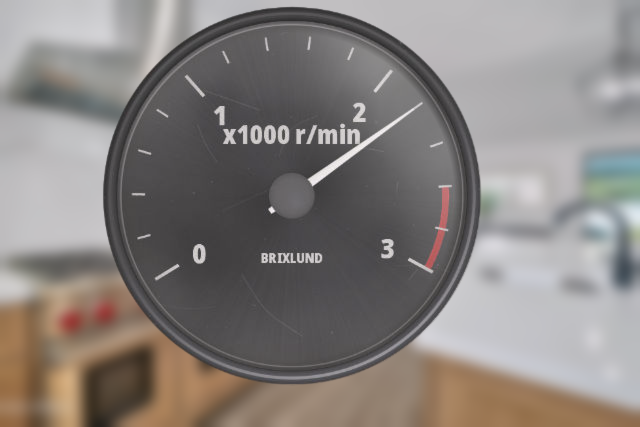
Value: 2200 (rpm)
